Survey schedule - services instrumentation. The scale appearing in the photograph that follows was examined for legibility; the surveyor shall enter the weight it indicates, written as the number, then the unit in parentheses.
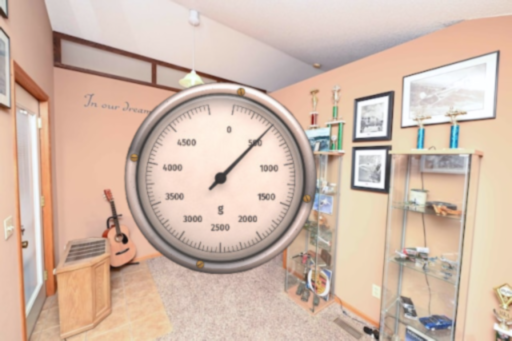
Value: 500 (g)
